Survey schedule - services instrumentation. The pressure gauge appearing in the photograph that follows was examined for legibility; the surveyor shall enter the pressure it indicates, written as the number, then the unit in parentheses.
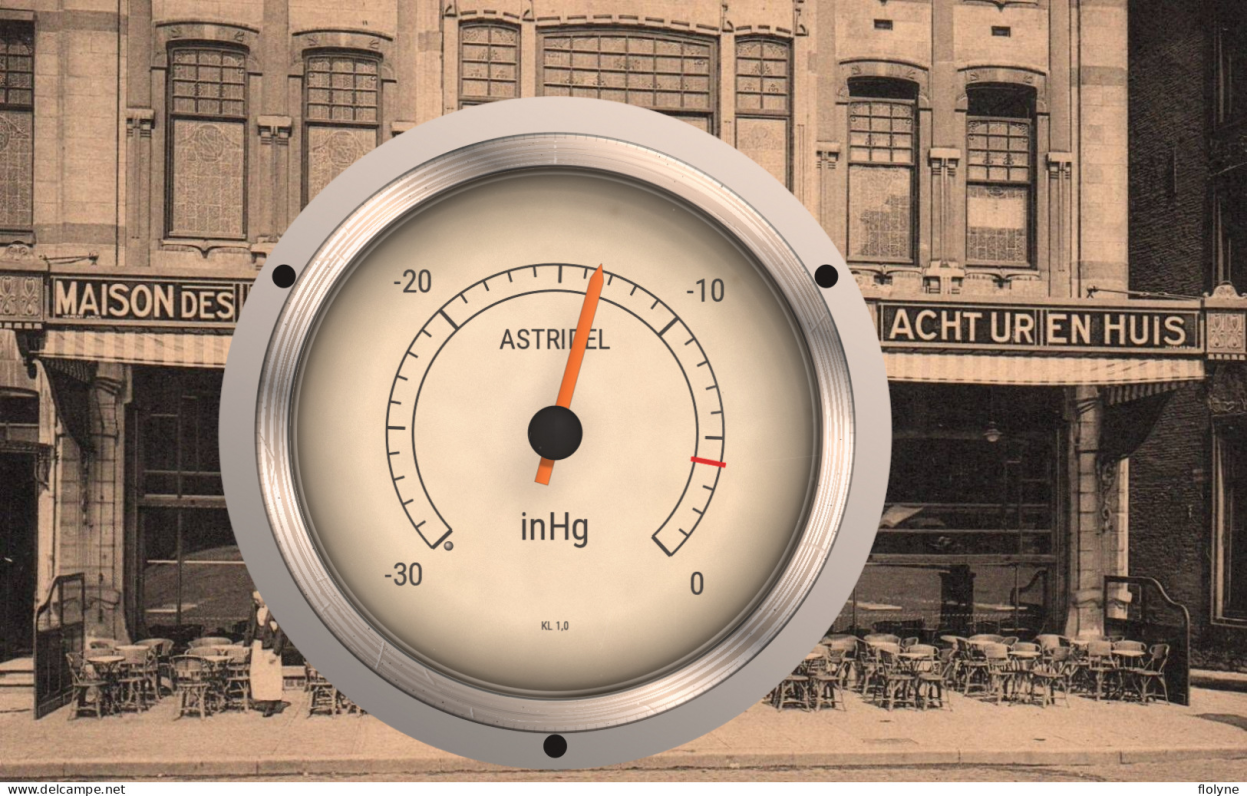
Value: -13.5 (inHg)
